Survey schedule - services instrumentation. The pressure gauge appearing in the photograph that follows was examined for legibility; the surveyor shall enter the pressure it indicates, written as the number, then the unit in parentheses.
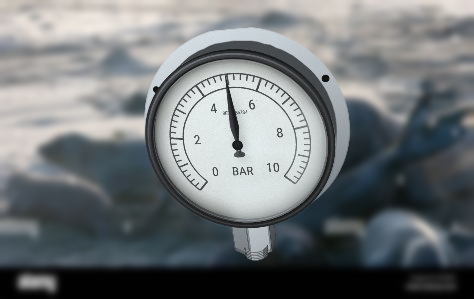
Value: 5 (bar)
